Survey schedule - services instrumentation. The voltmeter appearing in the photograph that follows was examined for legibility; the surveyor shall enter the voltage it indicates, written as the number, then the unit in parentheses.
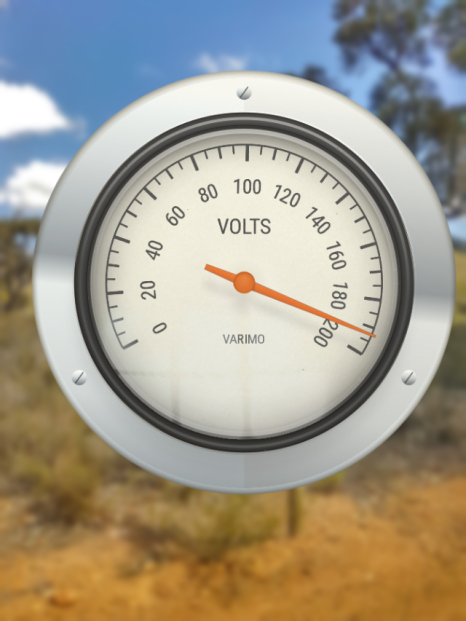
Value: 192.5 (V)
